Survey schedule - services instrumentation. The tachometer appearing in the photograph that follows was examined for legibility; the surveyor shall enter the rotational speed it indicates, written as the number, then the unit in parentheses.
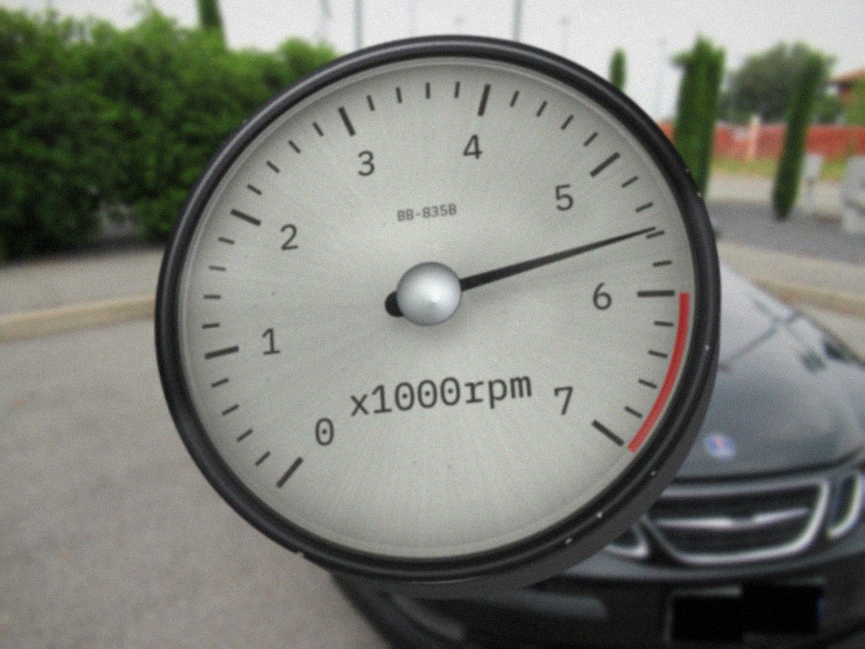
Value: 5600 (rpm)
